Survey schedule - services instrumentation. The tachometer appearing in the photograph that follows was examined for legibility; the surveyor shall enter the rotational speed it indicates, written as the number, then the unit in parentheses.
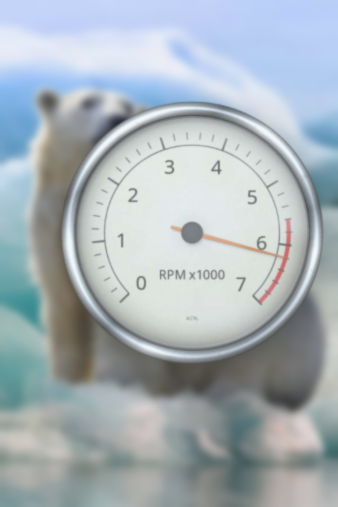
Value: 6200 (rpm)
